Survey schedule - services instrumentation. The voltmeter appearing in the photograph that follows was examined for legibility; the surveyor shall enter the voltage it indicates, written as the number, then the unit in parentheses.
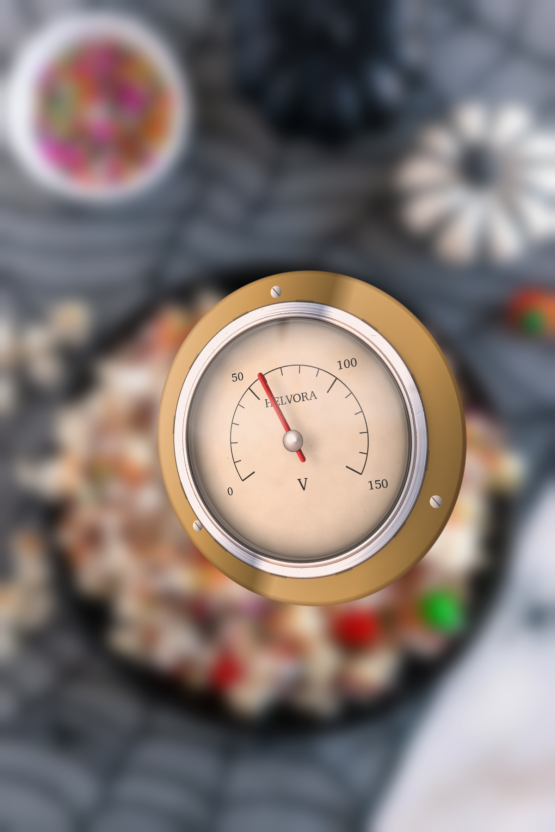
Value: 60 (V)
